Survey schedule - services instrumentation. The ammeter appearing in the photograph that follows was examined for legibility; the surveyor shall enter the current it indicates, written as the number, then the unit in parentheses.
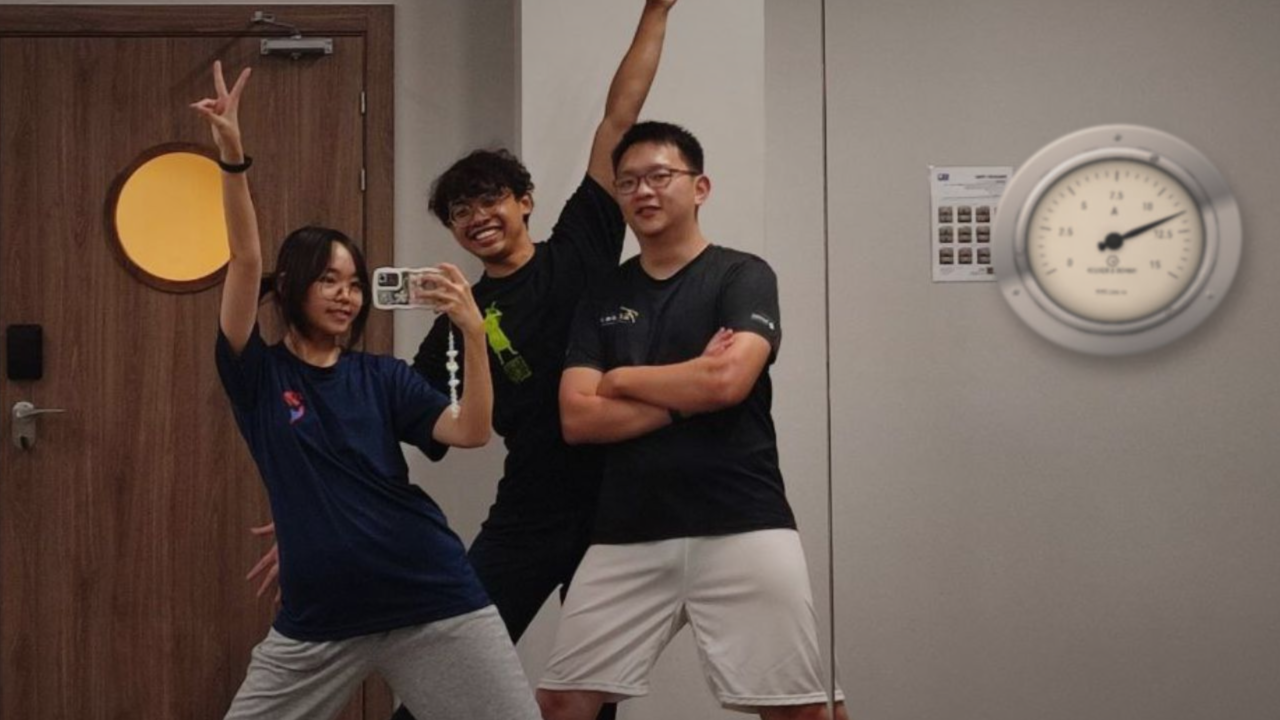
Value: 11.5 (A)
